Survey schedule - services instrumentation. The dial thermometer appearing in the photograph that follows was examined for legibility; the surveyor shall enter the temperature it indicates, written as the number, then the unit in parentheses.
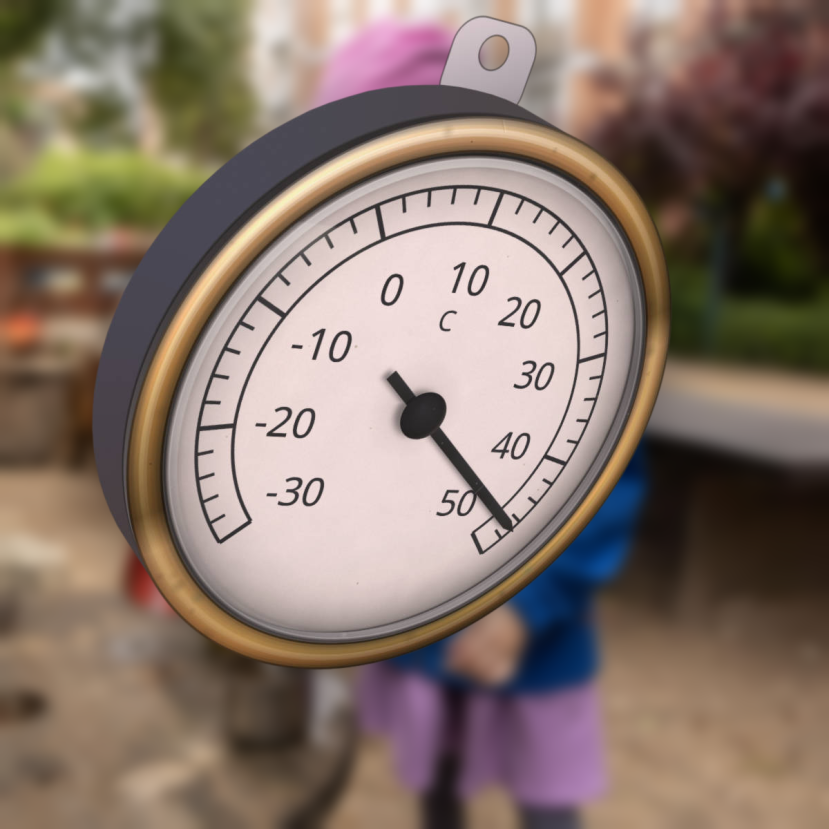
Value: 47 (°C)
